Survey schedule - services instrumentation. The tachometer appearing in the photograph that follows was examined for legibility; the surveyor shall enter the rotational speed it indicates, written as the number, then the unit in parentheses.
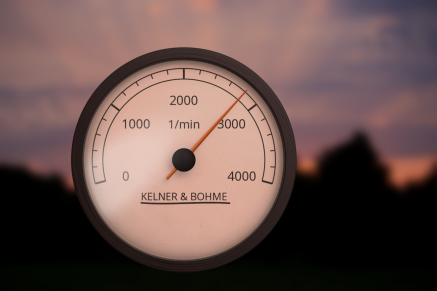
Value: 2800 (rpm)
